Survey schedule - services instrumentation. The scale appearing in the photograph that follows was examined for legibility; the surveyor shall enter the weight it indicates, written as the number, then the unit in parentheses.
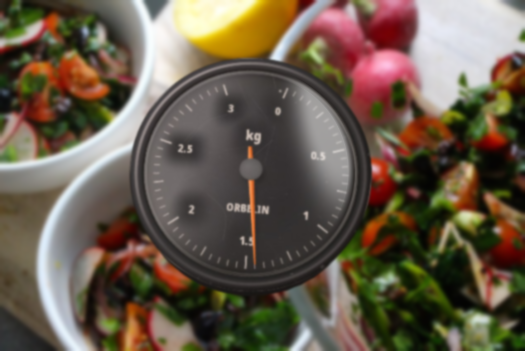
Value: 1.45 (kg)
